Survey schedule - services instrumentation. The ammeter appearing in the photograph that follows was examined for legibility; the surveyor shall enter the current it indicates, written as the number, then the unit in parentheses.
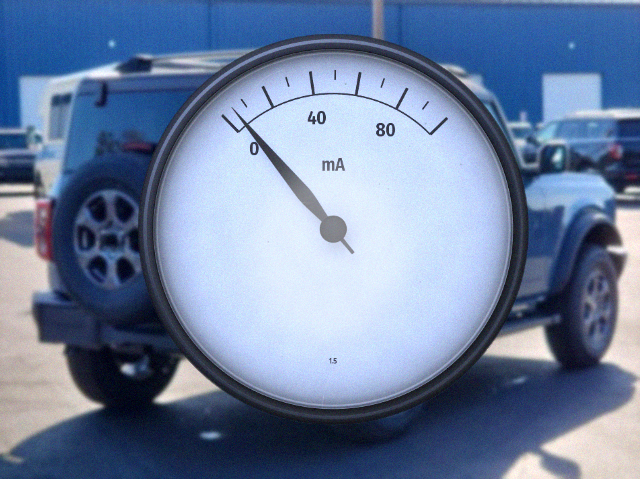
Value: 5 (mA)
